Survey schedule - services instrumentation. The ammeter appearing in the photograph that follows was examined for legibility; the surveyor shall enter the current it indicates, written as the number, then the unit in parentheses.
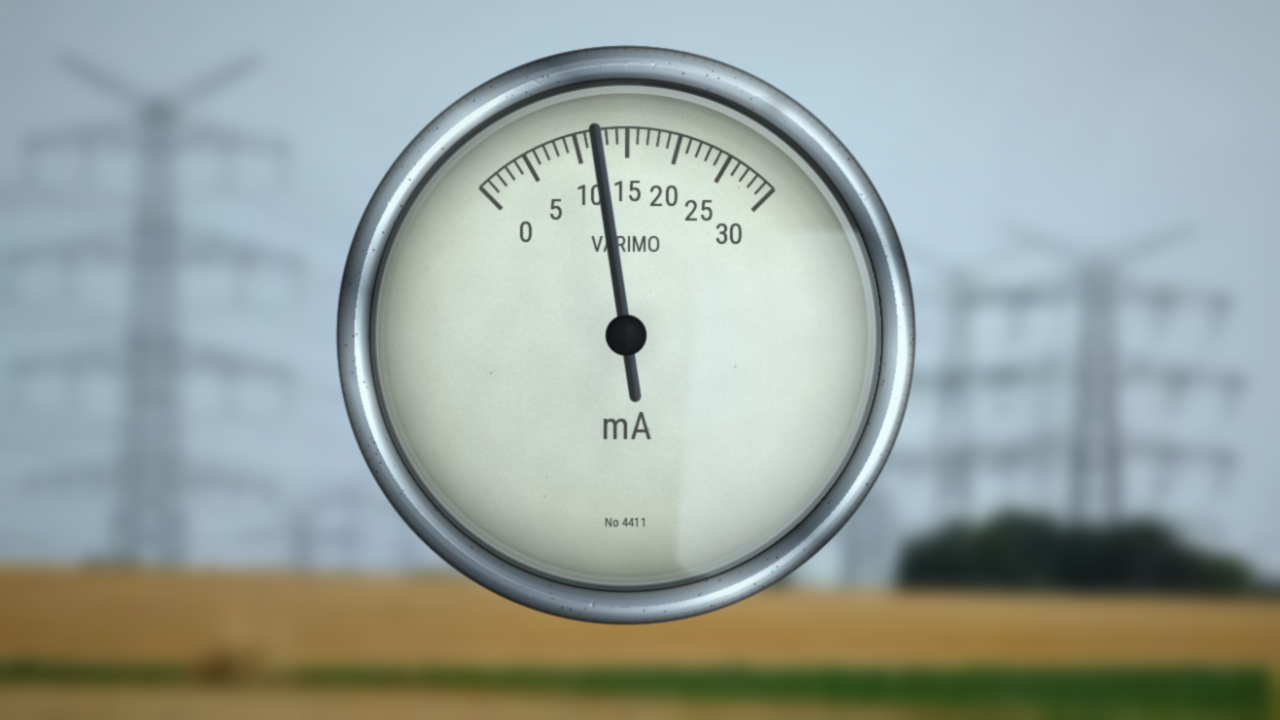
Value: 12 (mA)
